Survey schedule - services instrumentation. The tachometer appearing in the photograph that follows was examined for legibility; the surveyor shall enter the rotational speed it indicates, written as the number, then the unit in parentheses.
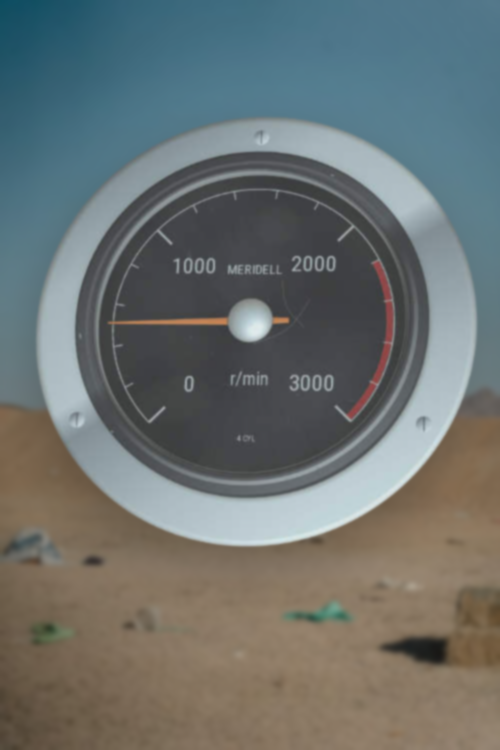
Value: 500 (rpm)
